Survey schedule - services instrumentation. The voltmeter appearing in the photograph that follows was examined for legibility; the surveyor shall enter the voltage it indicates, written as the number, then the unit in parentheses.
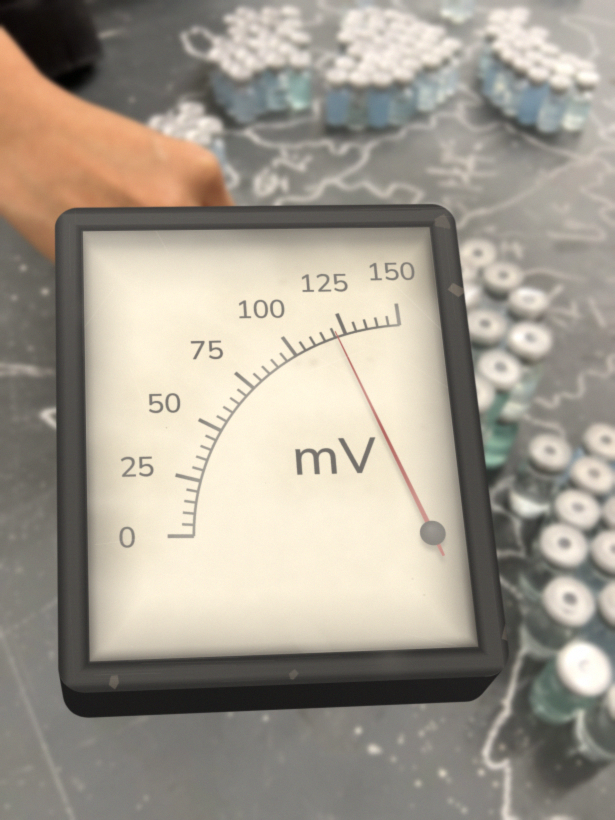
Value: 120 (mV)
